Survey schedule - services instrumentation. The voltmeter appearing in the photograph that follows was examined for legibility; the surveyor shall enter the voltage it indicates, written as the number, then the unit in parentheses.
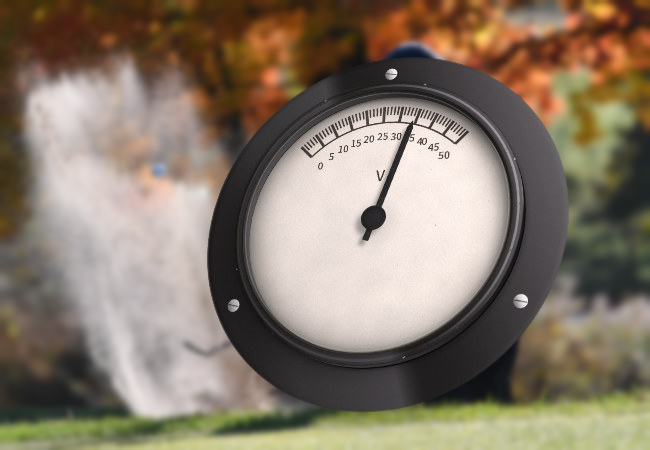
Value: 35 (V)
